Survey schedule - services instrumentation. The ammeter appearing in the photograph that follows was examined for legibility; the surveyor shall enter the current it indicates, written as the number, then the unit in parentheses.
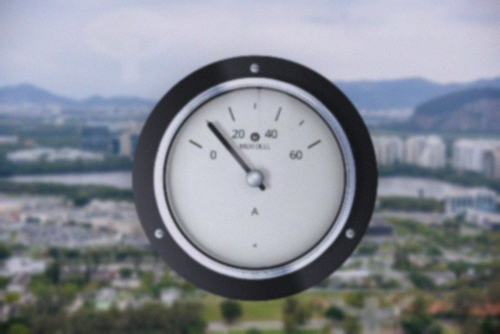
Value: 10 (A)
